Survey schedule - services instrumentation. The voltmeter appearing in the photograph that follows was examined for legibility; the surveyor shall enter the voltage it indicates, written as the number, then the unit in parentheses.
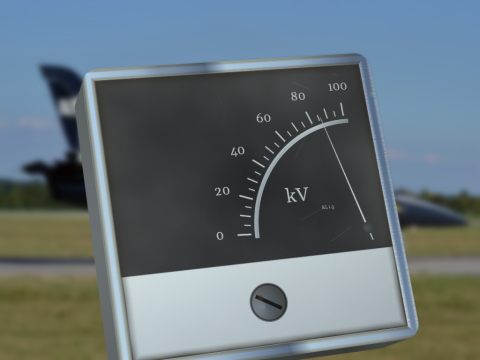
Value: 85 (kV)
